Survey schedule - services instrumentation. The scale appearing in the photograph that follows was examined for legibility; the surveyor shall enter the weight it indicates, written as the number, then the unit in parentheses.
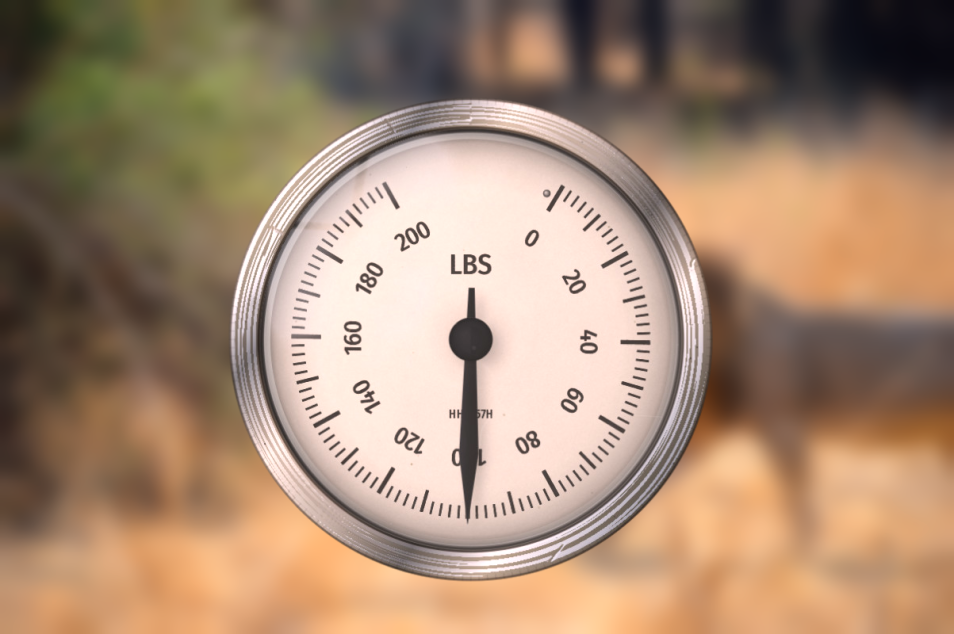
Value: 100 (lb)
